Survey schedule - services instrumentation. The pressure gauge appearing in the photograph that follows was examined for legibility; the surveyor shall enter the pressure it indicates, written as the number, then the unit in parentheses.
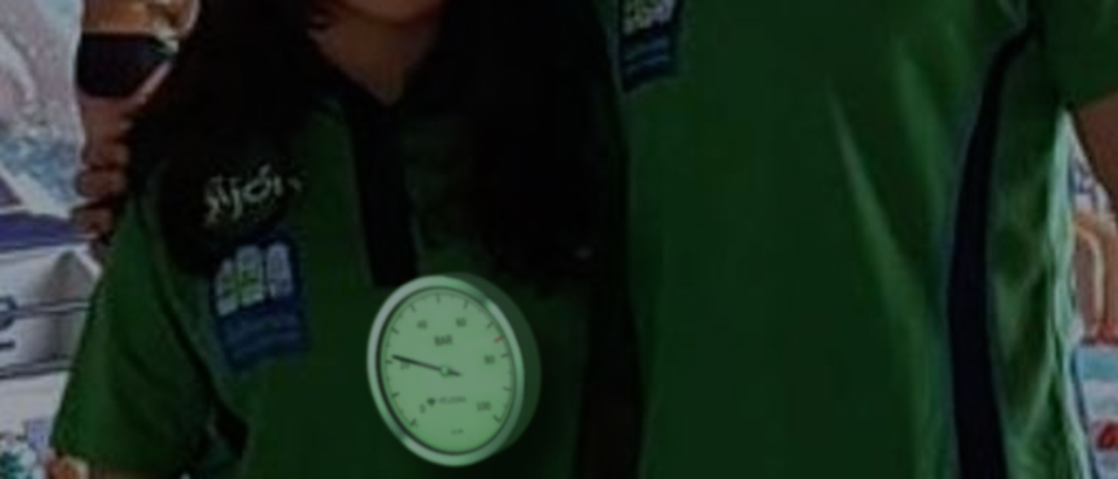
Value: 22.5 (bar)
